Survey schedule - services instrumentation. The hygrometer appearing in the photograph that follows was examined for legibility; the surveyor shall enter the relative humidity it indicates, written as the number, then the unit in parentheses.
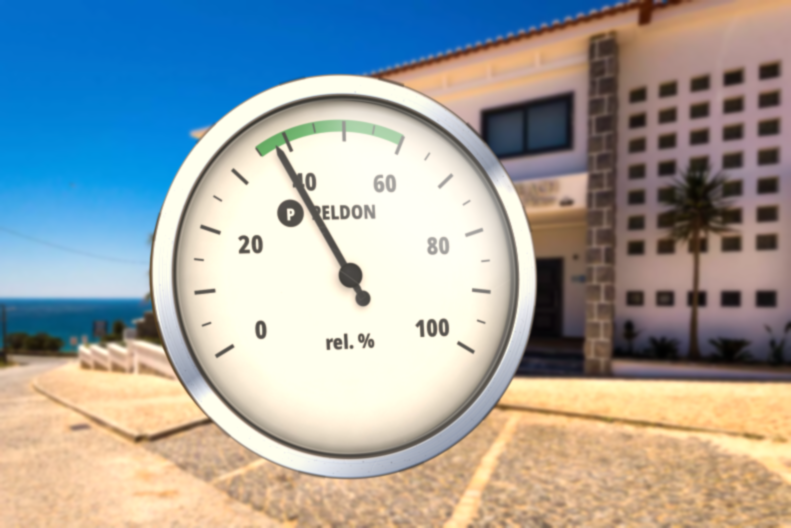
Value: 37.5 (%)
